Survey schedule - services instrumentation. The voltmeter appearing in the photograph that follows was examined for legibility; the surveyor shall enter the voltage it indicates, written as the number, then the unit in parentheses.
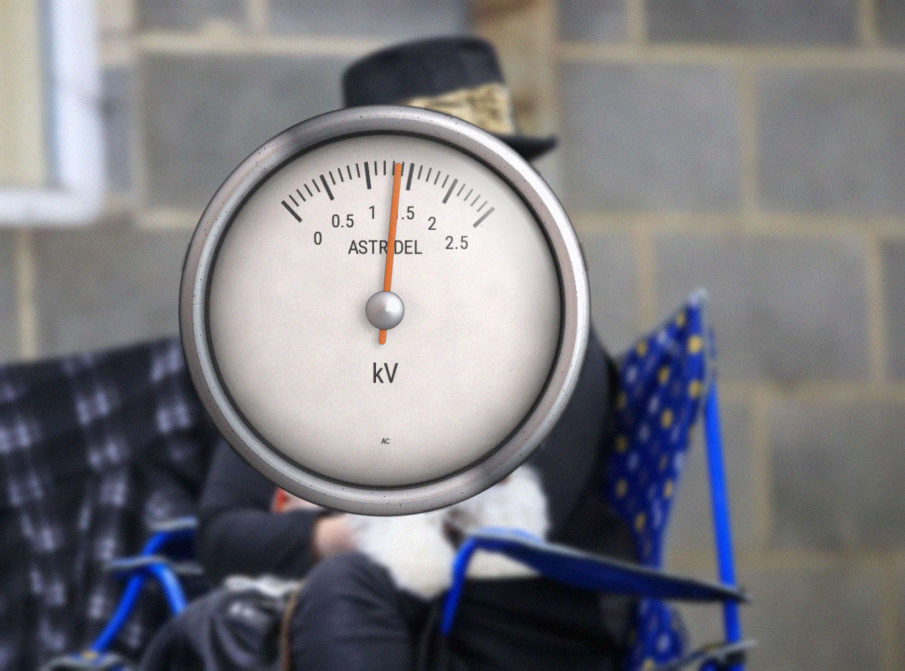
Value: 1.35 (kV)
